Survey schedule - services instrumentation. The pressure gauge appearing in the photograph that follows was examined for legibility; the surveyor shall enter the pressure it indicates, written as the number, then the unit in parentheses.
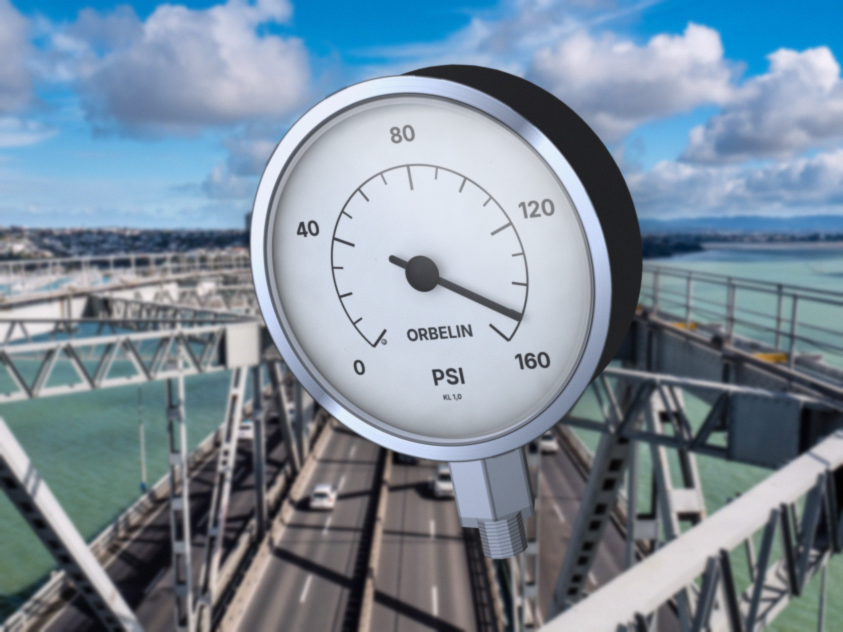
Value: 150 (psi)
